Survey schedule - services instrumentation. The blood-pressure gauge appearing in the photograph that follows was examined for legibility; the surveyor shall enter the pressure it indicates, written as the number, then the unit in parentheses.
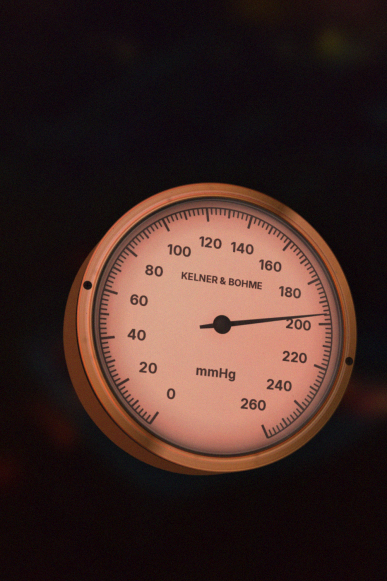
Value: 196 (mmHg)
